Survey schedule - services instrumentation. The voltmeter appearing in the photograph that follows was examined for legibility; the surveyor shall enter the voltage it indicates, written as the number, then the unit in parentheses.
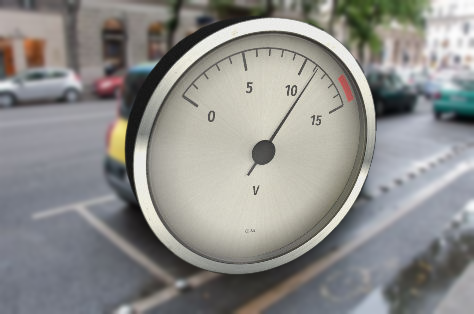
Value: 11 (V)
